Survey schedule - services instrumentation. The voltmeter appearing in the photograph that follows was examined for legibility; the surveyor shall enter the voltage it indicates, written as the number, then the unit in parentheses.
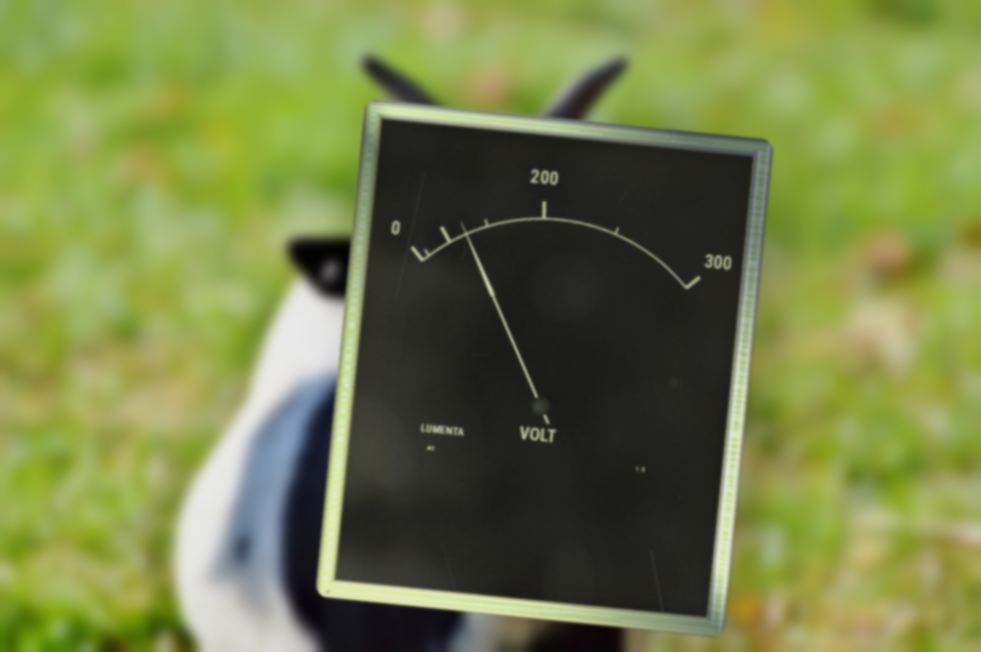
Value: 125 (V)
